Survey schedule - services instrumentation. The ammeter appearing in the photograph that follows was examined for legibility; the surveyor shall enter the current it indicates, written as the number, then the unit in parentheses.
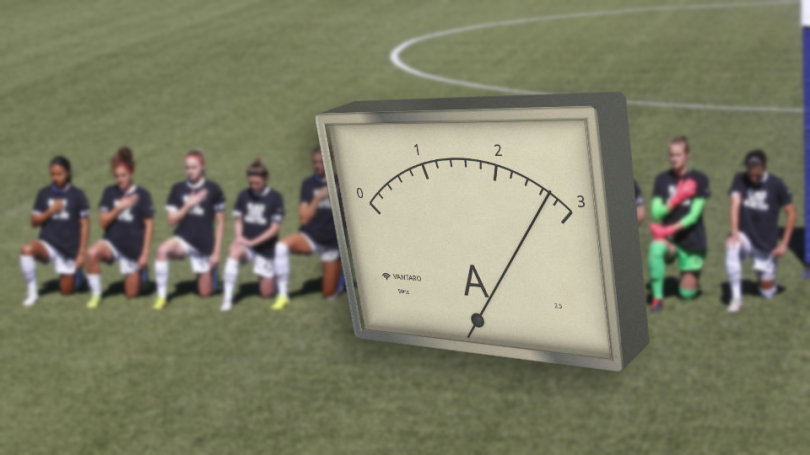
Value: 2.7 (A)
